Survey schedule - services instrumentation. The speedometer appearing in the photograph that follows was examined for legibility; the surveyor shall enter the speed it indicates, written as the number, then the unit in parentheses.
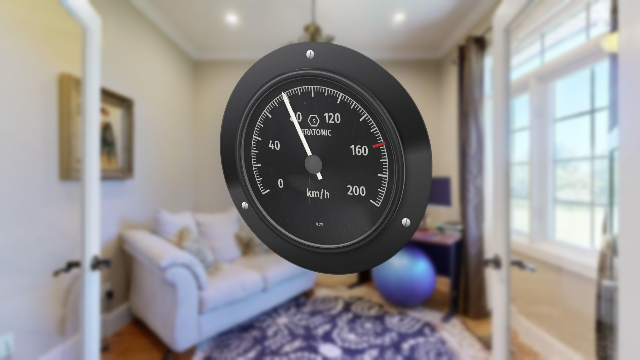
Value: 80 (km/h)
